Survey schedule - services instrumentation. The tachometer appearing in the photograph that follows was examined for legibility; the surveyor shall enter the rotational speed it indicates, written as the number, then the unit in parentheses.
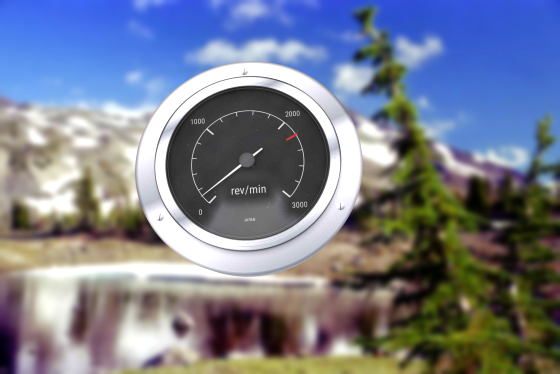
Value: 100 (rpm)
